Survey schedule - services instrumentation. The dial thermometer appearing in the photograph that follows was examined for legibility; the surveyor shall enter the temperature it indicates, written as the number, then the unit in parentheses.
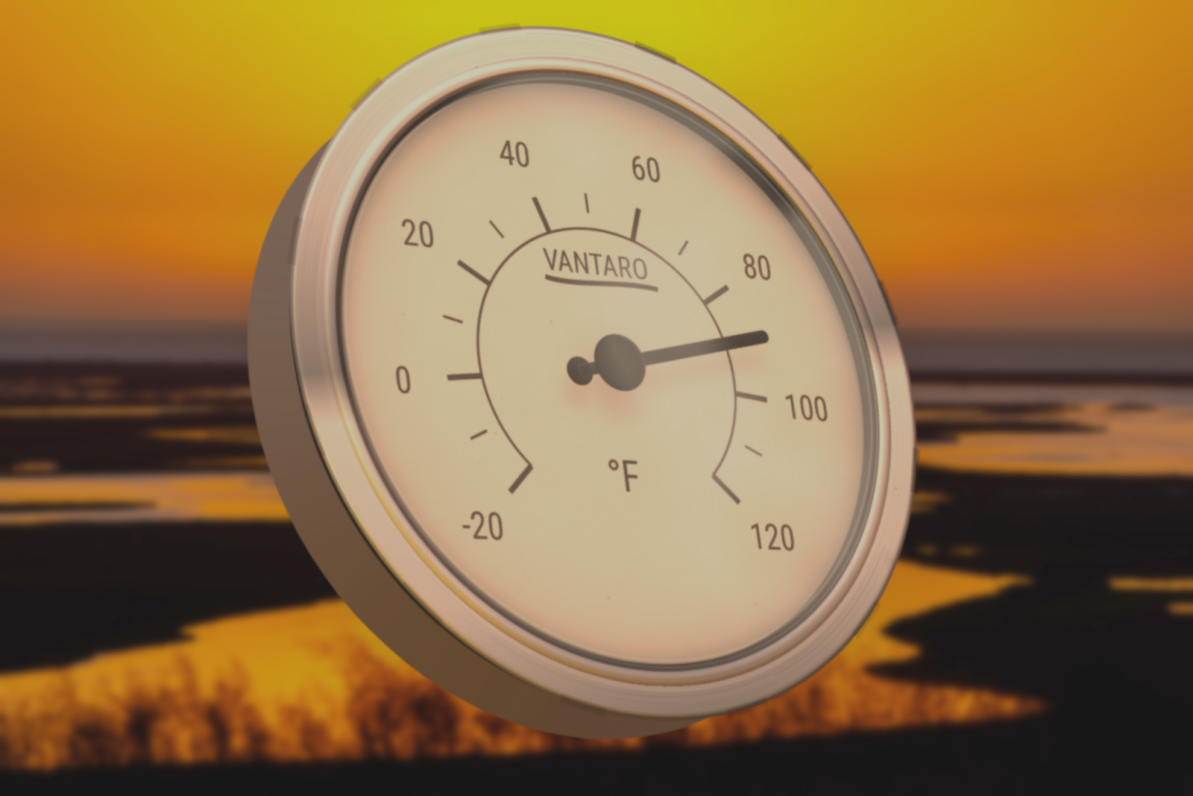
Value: 90 (°F)
